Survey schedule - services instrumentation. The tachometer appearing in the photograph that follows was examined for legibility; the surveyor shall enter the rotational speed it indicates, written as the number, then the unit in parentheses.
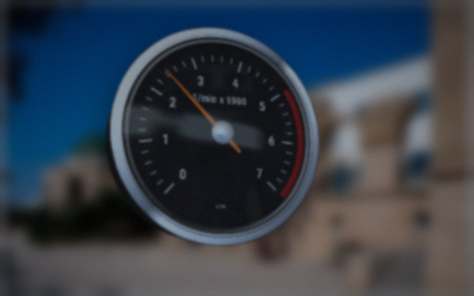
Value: 2400 (rpm)
